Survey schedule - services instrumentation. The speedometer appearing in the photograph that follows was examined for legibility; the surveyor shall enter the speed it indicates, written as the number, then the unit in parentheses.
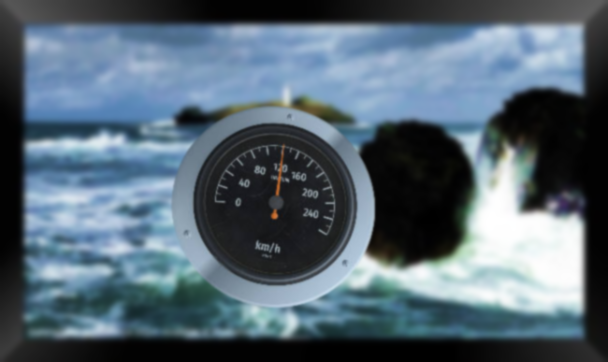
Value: 120 (km/h)
